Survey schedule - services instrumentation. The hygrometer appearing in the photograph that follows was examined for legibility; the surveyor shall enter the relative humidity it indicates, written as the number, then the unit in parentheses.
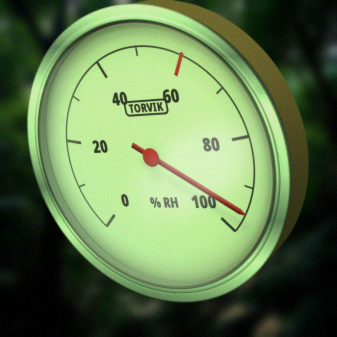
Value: 95 (%)
